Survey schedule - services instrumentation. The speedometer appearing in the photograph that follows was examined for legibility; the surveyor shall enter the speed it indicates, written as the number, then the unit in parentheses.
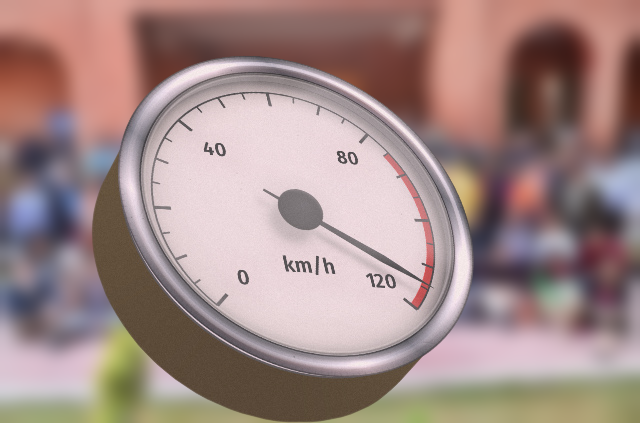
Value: 115 (km/h)
